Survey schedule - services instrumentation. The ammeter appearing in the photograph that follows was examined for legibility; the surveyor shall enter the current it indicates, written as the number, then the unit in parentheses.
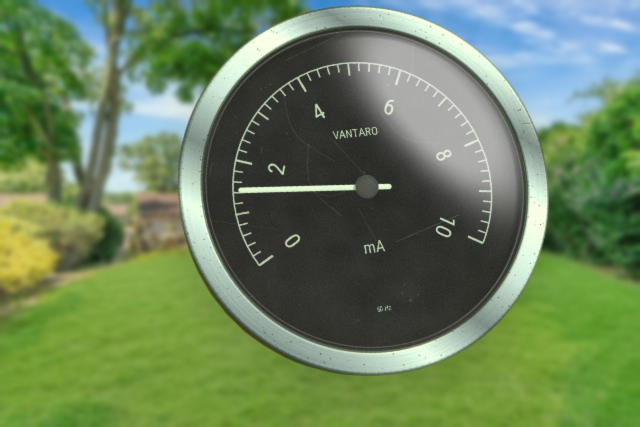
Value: 1.4 (mA)
